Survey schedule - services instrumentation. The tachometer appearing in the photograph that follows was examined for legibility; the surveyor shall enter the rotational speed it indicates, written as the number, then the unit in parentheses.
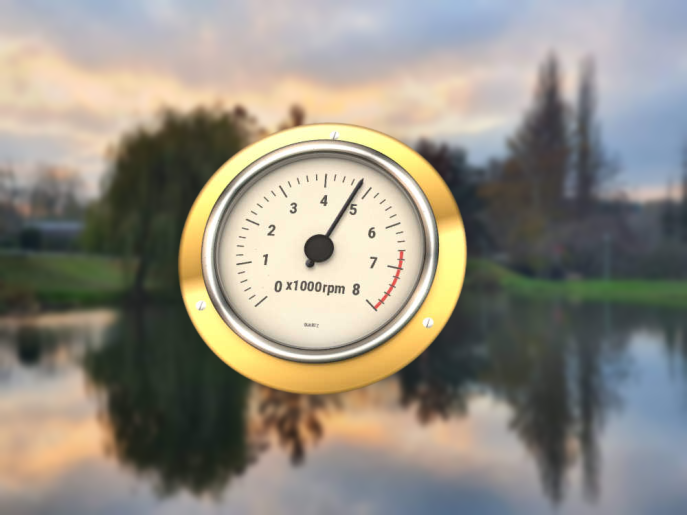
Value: 4800 (rpm)
